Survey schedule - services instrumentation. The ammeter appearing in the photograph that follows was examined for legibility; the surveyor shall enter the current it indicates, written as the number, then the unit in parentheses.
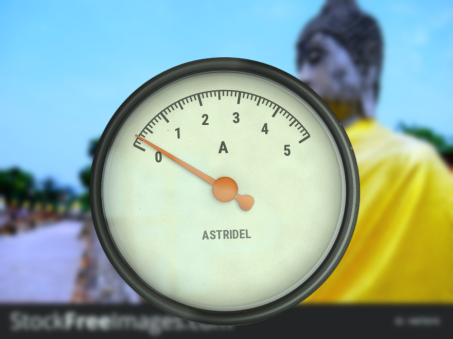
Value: 0.2 (A)
